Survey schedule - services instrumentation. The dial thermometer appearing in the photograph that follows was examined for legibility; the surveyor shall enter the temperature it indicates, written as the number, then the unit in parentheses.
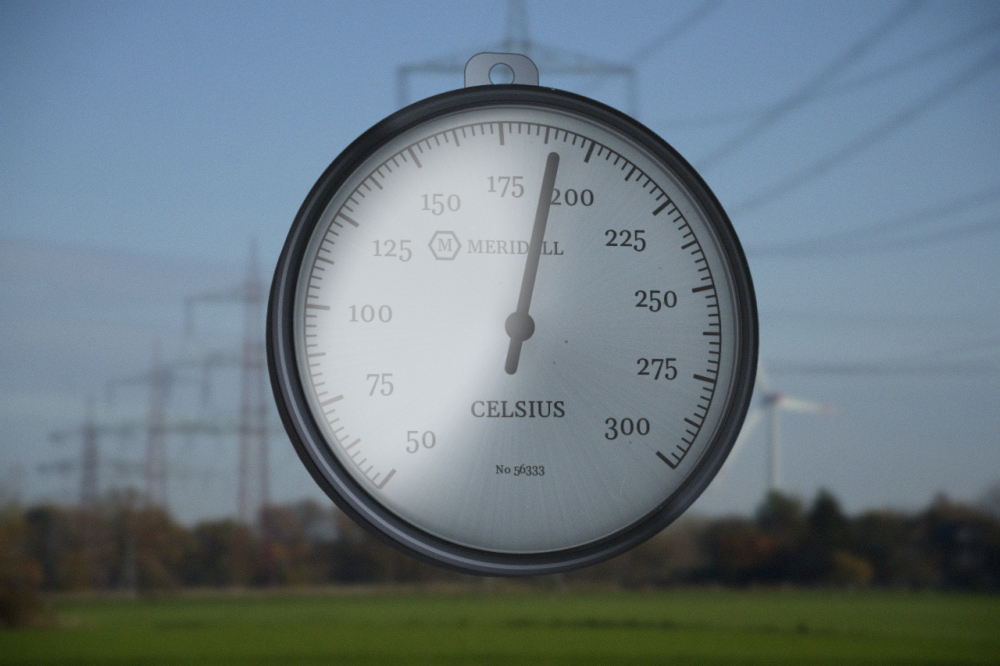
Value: 190 (°C)
